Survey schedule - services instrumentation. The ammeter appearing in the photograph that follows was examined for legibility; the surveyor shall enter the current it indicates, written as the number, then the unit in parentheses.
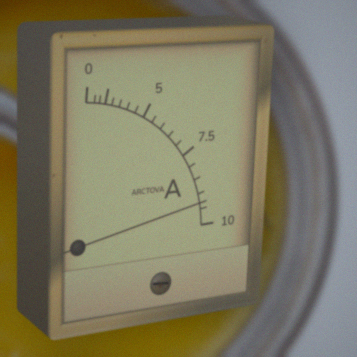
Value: 9.25 (A)
